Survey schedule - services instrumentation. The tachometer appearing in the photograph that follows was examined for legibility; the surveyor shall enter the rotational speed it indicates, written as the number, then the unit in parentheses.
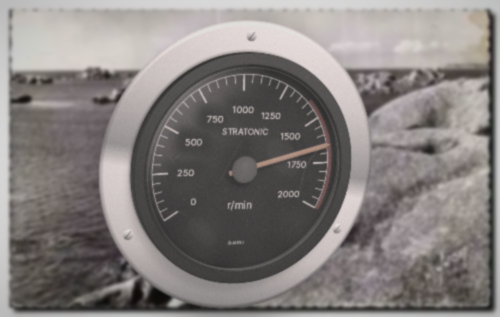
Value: 1650 (rpm)
